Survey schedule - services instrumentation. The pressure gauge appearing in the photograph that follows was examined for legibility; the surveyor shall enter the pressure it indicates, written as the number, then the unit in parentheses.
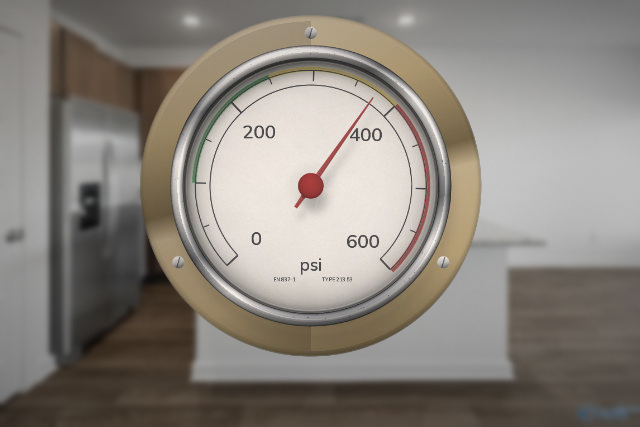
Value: 375 (psi)
